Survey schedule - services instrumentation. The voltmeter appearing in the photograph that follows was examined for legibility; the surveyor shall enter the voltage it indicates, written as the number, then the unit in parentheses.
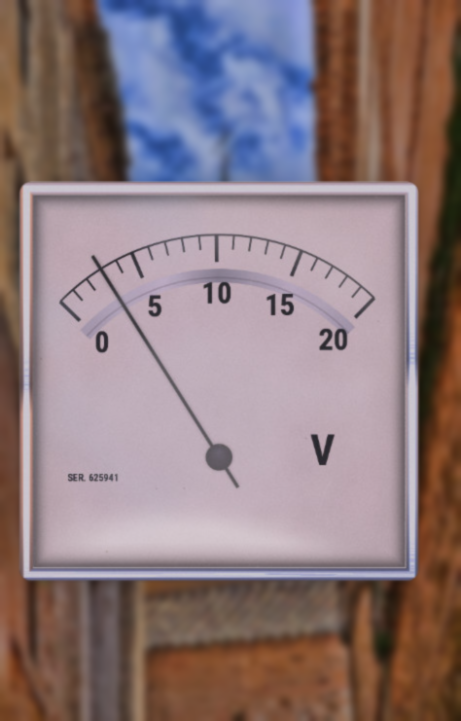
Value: 3 (V)
